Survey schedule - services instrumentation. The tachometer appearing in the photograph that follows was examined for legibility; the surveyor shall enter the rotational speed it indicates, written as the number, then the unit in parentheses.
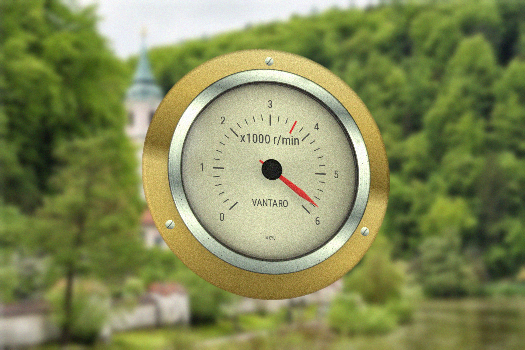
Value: 5800 (rpm)
